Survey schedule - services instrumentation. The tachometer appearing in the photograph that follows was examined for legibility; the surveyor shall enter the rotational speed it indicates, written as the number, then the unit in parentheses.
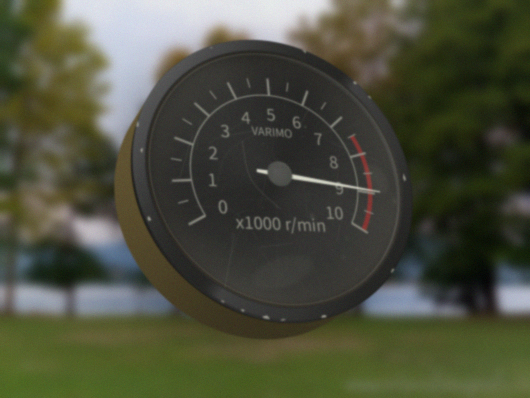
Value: 9000 (rpm)
